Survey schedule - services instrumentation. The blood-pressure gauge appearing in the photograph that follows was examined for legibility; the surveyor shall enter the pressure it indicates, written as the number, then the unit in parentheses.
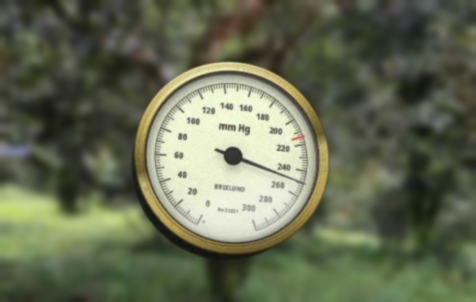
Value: 250 (mmHg)
